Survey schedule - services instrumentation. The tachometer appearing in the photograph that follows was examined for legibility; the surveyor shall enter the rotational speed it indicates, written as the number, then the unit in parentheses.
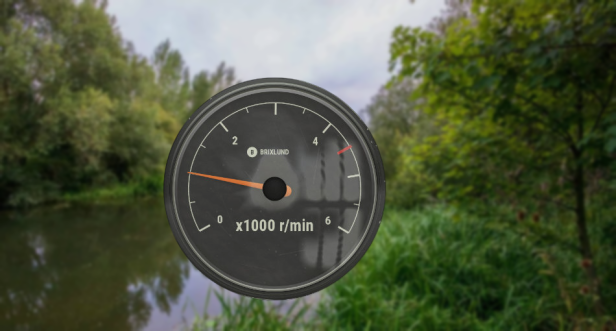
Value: 1000 (rpm)
